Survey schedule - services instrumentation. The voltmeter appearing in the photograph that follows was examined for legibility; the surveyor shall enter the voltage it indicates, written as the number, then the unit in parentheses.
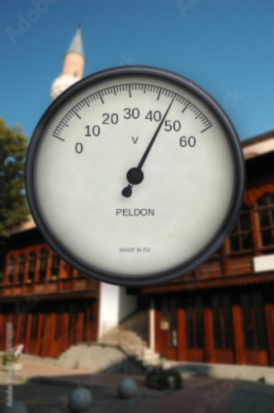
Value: 45 (V)
